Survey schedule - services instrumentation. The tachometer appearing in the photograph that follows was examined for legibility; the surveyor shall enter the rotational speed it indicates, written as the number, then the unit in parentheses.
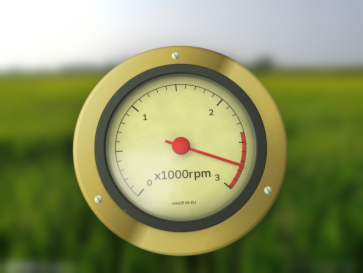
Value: 2750 (rpm)
